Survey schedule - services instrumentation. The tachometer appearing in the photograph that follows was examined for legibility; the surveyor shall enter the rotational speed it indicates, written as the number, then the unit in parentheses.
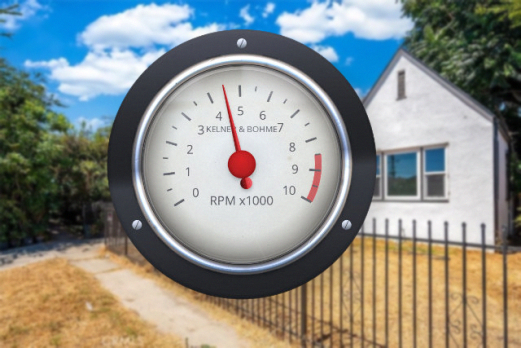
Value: 4500 (rpm)
